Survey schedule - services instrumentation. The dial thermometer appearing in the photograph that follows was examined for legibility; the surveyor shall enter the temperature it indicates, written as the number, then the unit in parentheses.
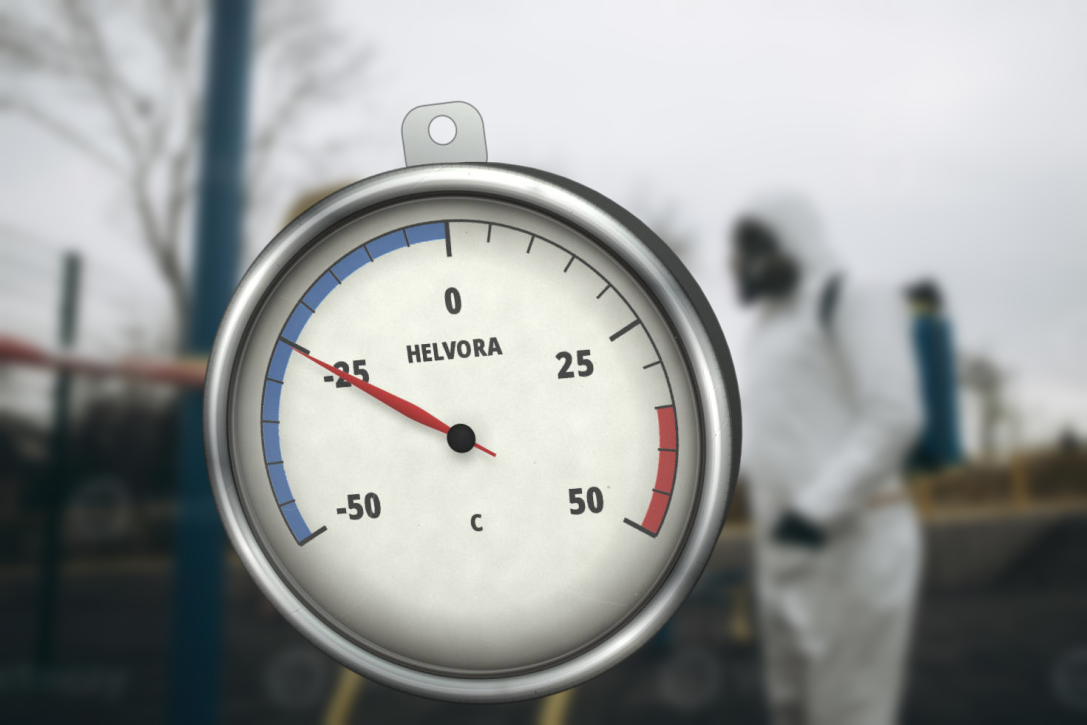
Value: -25 (°C)
